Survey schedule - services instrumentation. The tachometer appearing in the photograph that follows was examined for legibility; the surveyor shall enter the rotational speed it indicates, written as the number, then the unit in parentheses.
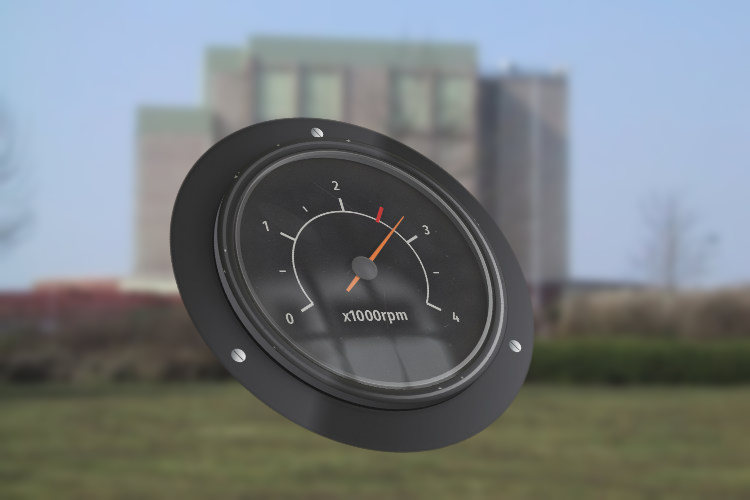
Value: 2750 (rpm)
